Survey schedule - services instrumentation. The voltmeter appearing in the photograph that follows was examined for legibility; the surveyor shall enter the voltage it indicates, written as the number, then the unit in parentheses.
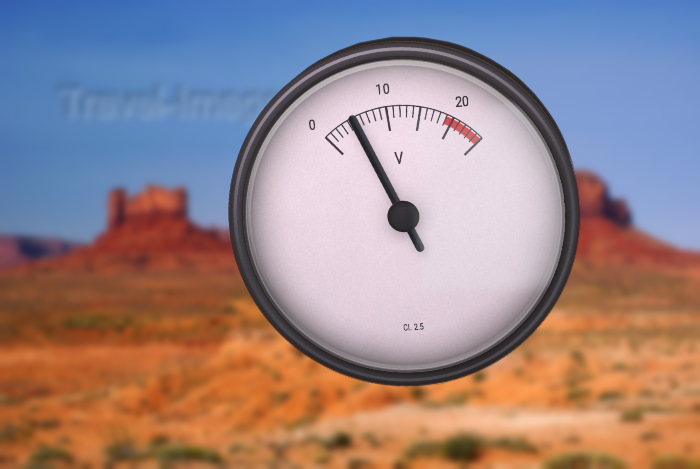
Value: 5 (V)
